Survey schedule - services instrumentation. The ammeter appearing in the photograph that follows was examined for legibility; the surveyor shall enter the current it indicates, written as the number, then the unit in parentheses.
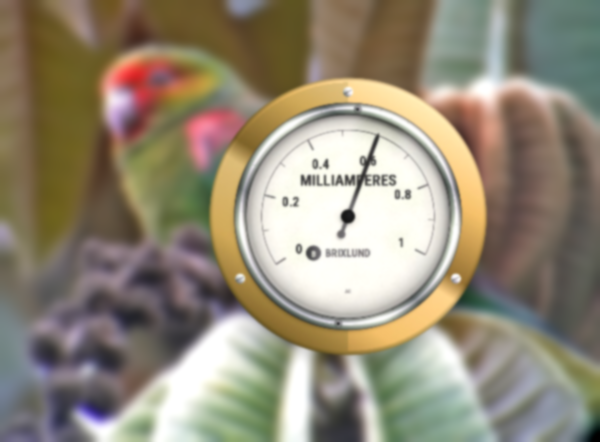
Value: 0.6 (mA)
